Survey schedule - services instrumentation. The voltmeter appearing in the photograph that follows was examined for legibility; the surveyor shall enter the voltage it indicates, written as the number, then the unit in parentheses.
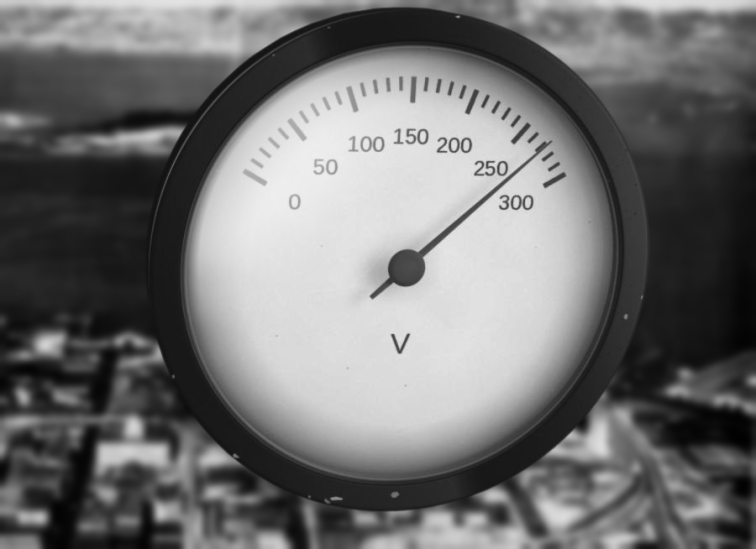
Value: 270 (V)
